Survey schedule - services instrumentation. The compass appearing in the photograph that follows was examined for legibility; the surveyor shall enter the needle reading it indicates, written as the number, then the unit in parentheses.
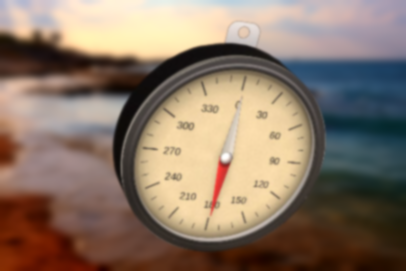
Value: 180 (°)
